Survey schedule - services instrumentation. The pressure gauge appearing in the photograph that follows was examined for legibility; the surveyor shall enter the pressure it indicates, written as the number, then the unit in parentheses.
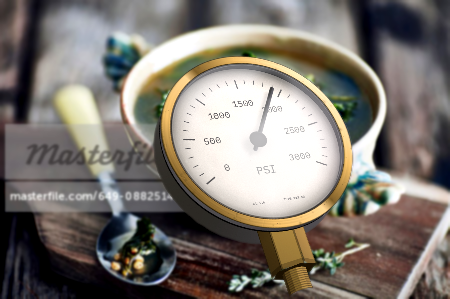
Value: 1900 (psi)
